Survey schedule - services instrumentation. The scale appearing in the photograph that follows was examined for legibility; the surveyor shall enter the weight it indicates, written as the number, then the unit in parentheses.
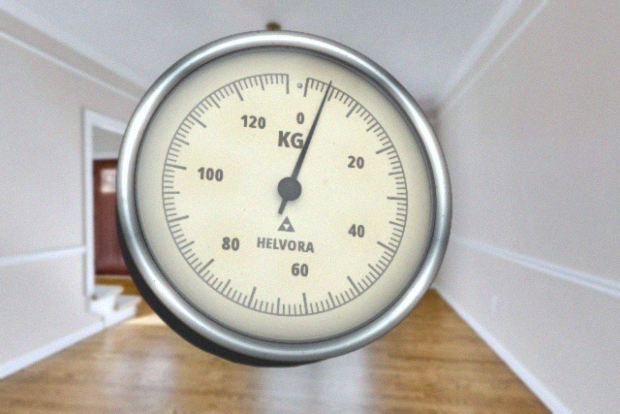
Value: 4 (kg)
